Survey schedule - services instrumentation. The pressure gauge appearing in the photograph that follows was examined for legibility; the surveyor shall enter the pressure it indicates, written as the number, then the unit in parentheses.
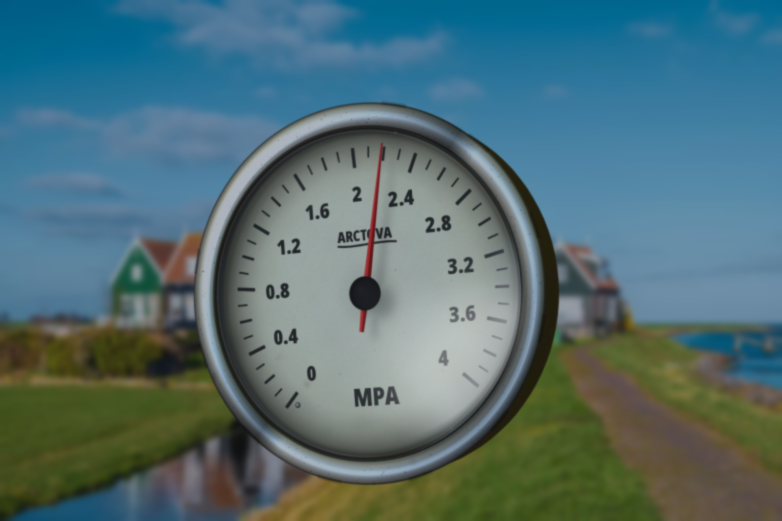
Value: 2.2 (MPa)
